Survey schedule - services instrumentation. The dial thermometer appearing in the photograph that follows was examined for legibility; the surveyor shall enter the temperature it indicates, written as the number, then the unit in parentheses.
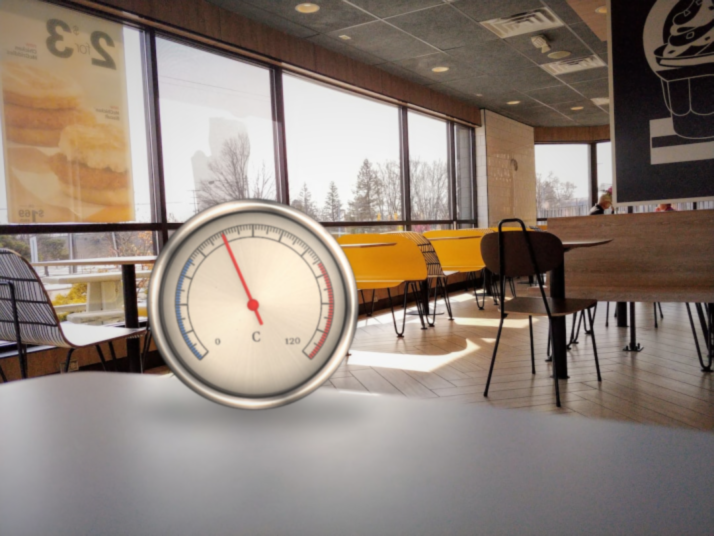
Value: 50 (°C)
